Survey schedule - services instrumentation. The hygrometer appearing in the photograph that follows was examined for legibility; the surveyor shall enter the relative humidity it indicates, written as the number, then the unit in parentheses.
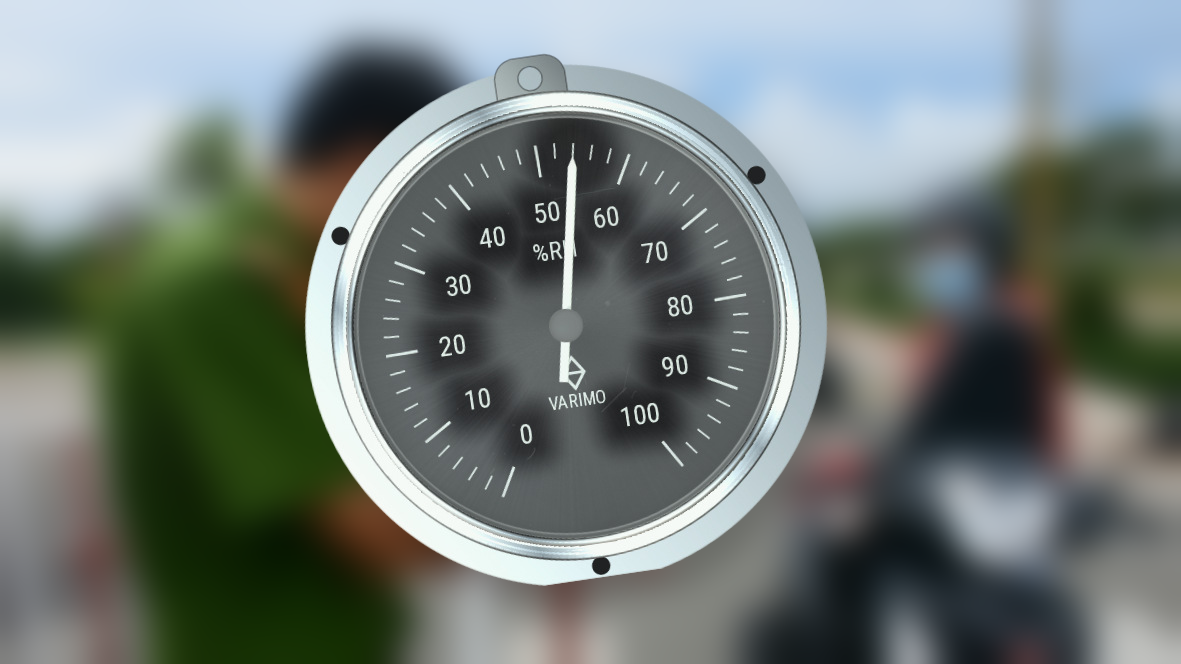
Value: 54 (%)
